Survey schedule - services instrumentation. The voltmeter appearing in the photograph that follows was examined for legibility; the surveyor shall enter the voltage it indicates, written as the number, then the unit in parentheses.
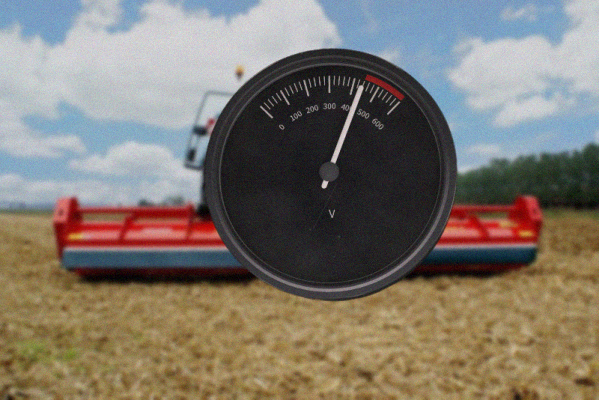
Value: 440 (V)
